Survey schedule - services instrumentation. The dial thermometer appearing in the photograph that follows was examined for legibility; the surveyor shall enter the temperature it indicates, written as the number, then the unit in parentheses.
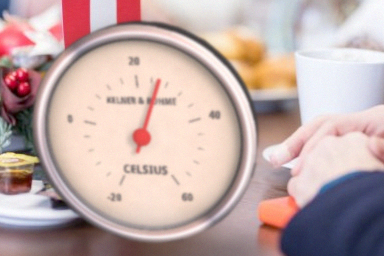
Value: 26 (°C)
